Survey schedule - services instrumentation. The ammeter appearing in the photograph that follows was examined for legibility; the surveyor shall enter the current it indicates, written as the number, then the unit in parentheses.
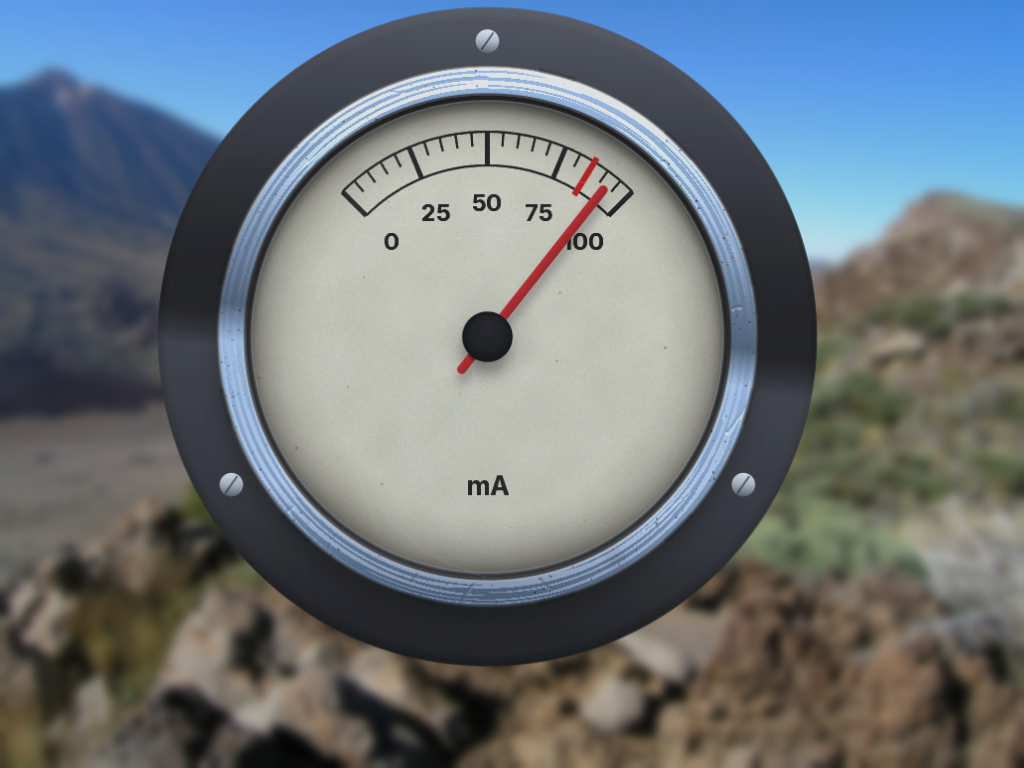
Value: 92.5 (mA)
